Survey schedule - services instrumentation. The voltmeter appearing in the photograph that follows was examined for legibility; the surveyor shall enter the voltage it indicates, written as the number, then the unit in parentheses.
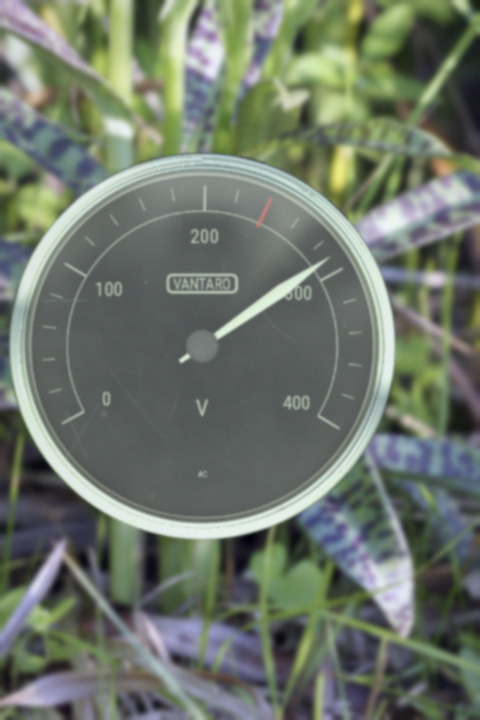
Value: 290 (V)
